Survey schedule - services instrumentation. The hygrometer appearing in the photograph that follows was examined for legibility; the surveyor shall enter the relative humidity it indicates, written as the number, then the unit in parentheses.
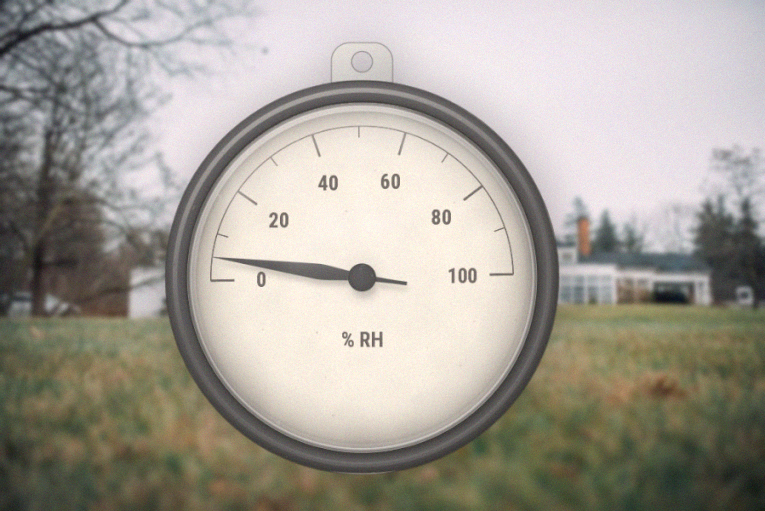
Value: 5 (%)
